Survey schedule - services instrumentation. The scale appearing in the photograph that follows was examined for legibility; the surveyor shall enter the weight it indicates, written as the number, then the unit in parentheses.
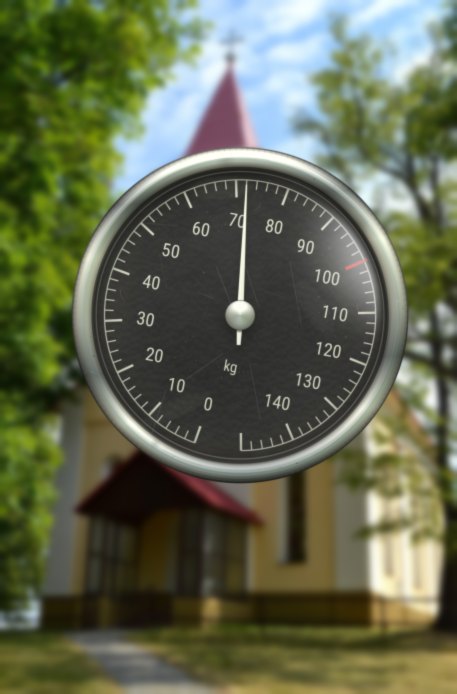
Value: 72 (kg)
